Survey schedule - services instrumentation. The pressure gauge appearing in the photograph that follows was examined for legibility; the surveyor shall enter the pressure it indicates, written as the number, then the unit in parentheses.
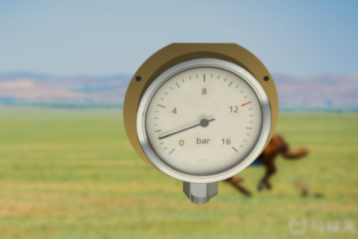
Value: 1.5 (bar)
